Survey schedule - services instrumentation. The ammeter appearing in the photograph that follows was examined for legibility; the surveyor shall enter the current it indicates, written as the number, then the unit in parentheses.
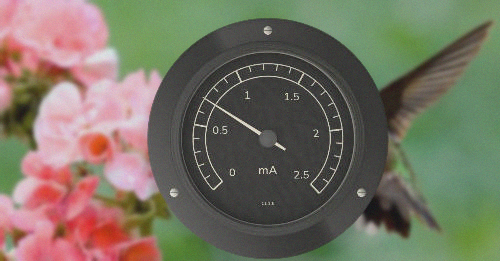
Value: 0.7 (mA)
